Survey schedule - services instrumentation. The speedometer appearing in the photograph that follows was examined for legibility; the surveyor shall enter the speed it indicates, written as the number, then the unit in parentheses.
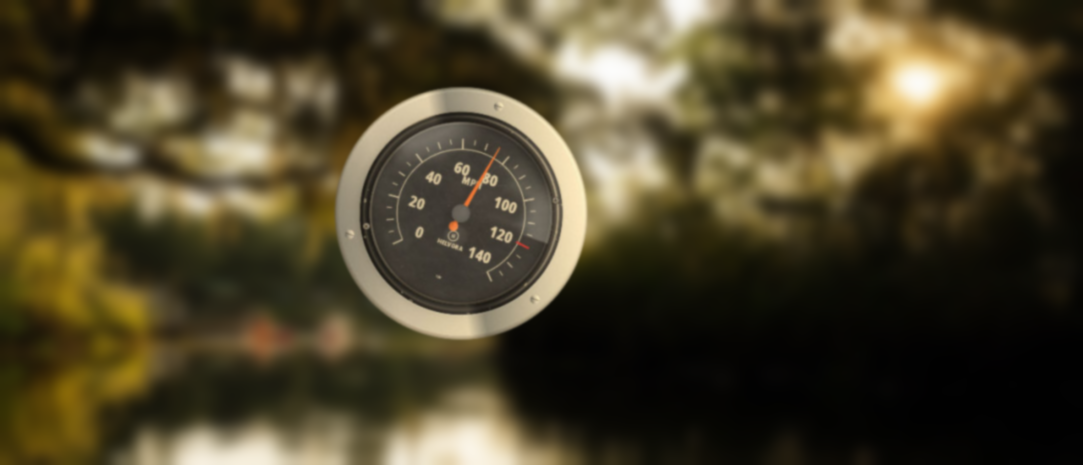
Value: 75 (mph)
